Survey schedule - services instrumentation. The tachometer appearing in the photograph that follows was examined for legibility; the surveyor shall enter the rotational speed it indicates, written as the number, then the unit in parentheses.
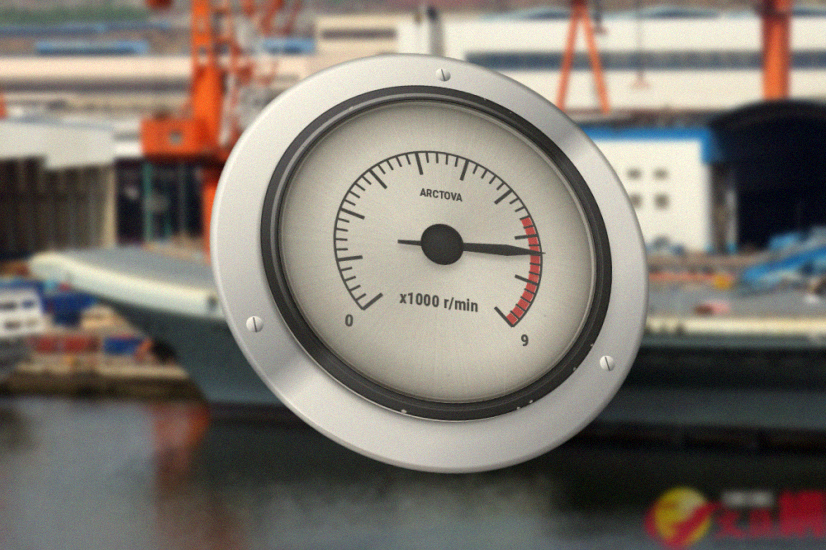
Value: 7400 (rpm)
